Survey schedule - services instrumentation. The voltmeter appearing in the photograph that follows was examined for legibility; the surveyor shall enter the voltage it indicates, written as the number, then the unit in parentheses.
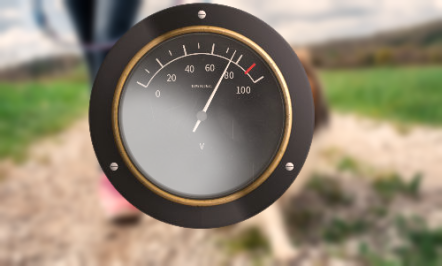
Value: 75 (V)
